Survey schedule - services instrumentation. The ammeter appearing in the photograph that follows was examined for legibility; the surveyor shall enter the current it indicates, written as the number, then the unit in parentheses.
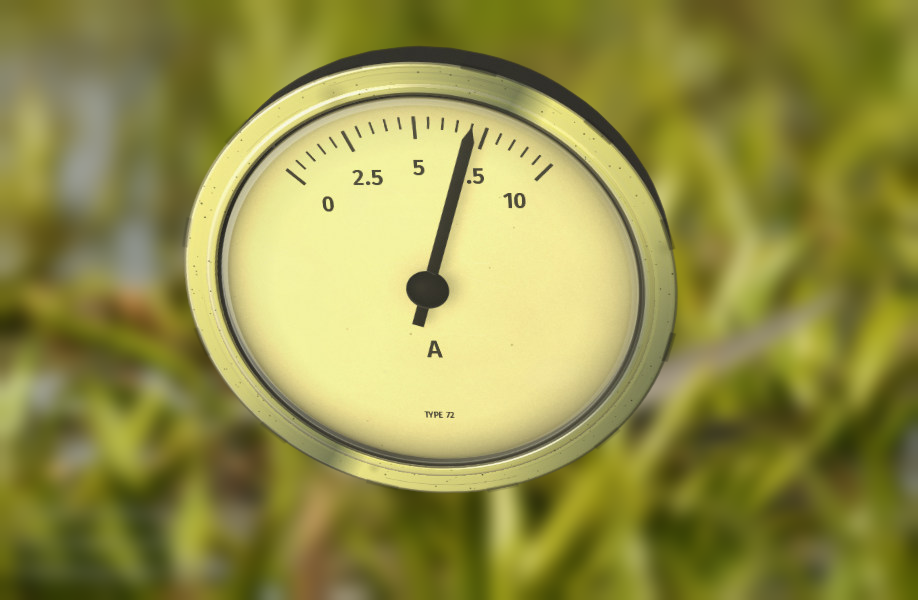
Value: 7 (A)
